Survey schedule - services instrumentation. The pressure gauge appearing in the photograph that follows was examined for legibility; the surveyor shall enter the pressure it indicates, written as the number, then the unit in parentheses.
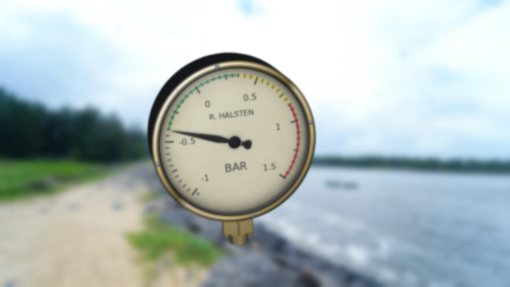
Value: -0.4 (bar)
